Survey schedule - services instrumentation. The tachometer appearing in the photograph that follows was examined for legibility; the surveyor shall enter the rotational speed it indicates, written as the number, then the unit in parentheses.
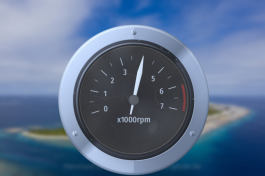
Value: 4000 (rpm)
